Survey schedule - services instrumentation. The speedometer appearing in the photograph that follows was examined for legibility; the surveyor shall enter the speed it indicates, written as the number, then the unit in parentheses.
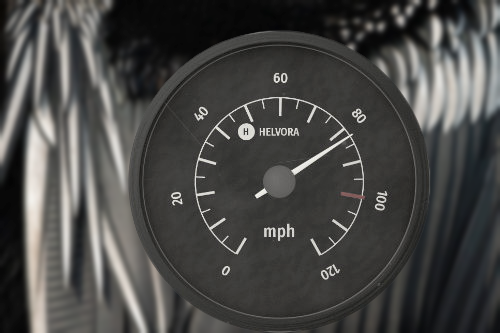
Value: 82.5 (mph)
